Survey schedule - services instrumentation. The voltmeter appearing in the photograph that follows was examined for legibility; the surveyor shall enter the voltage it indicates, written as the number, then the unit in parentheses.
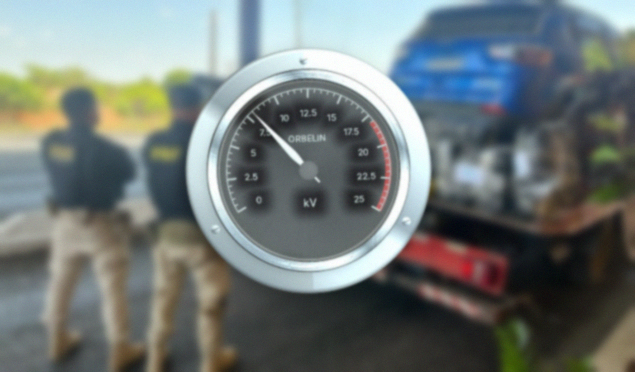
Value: 8 (kV)
